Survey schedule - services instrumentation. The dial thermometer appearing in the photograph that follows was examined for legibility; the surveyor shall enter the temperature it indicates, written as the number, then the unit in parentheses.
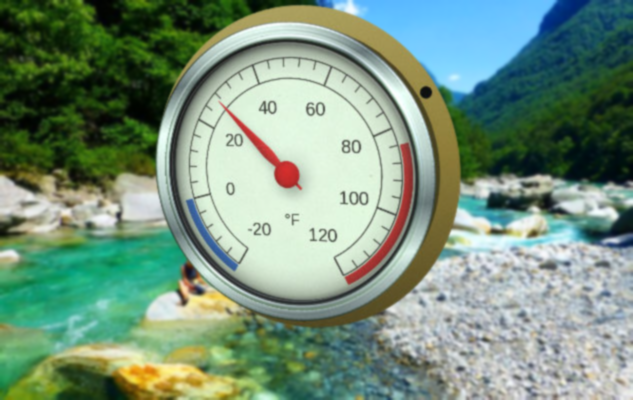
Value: 28 (°F)
